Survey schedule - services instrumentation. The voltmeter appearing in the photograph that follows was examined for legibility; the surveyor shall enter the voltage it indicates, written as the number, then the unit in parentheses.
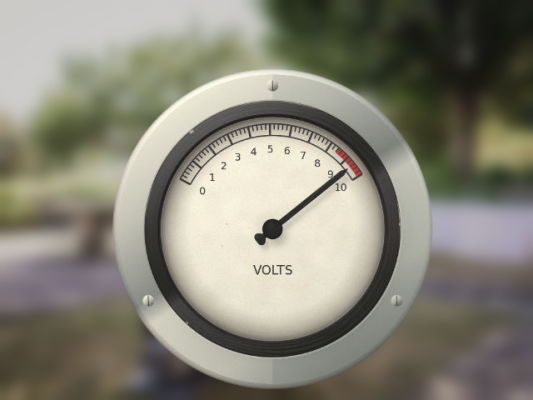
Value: 9.4 (V)
